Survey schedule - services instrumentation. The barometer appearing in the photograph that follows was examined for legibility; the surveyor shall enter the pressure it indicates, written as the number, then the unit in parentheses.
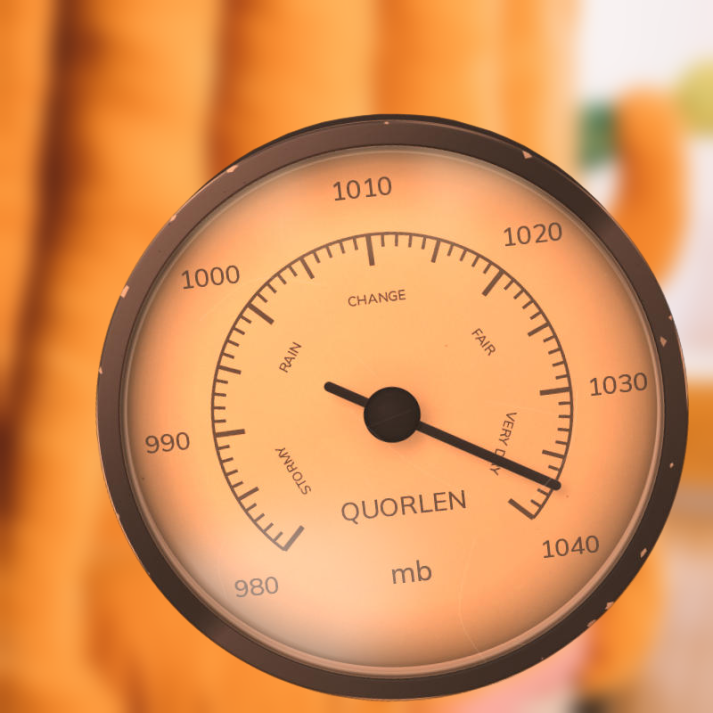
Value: 1037 (mbar)
